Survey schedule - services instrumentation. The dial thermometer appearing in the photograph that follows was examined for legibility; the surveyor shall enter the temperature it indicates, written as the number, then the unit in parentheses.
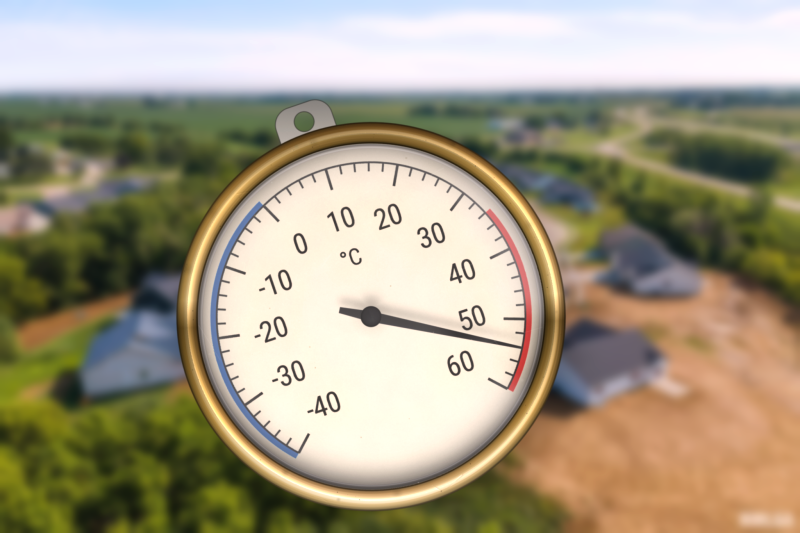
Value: 54 (°C)
